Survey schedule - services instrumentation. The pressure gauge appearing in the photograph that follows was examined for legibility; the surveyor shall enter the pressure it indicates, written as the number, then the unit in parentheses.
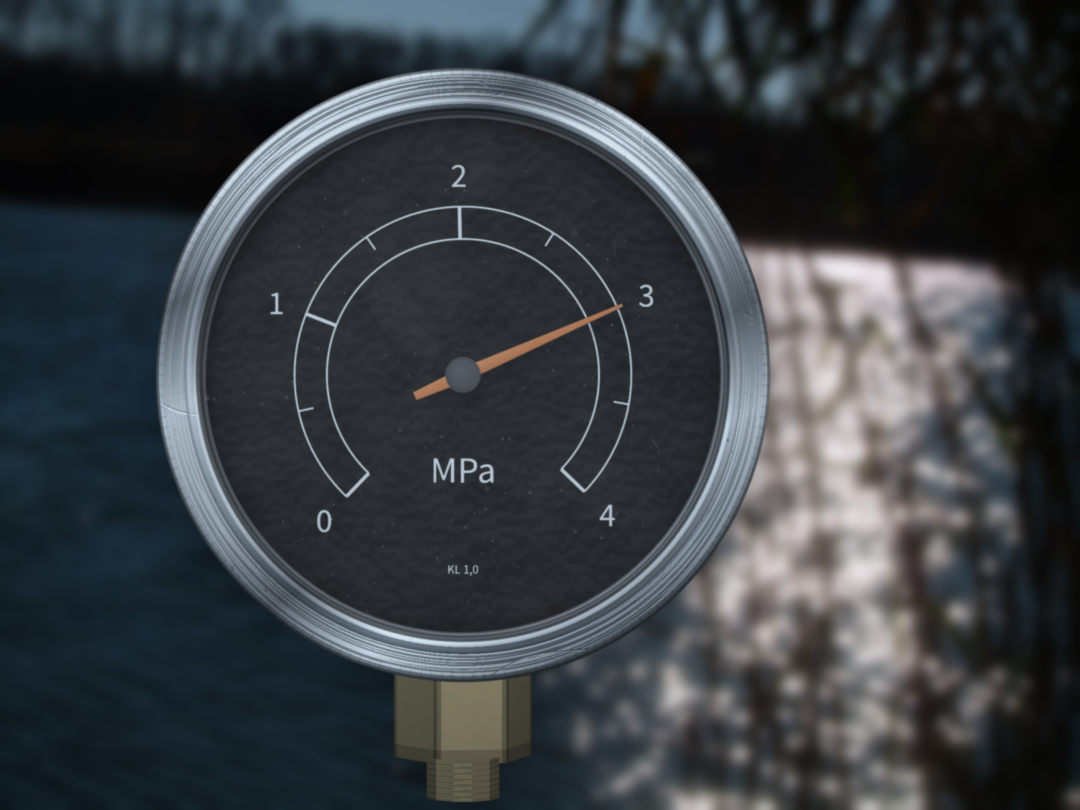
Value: 3 (MPa)
